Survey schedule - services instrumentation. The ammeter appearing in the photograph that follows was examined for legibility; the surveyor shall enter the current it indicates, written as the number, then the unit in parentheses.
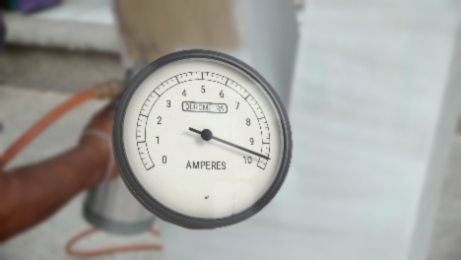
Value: 9.6 (A)
